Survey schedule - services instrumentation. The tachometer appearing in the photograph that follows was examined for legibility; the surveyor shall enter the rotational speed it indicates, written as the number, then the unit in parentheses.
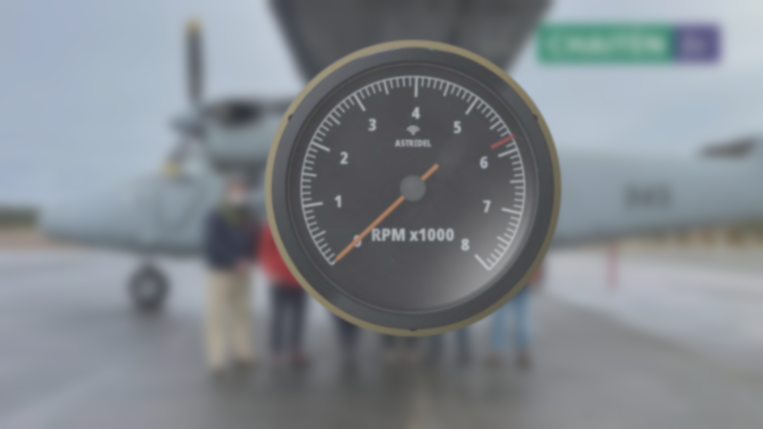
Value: 0 (rpm)
